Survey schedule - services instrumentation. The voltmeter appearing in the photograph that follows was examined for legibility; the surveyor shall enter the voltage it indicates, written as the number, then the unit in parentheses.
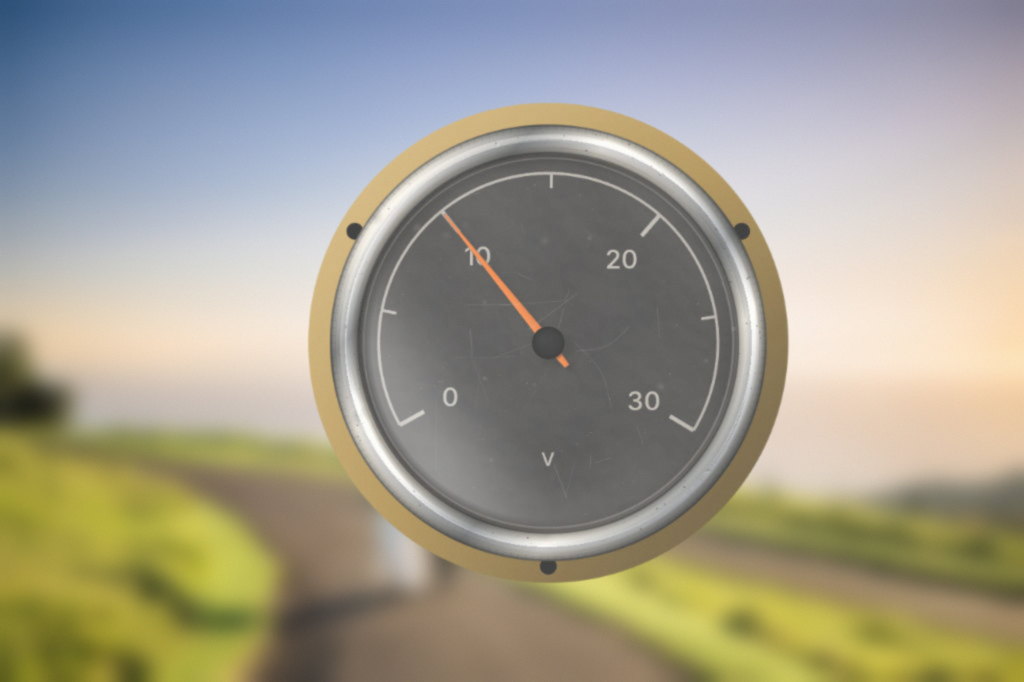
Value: 10 (V)
